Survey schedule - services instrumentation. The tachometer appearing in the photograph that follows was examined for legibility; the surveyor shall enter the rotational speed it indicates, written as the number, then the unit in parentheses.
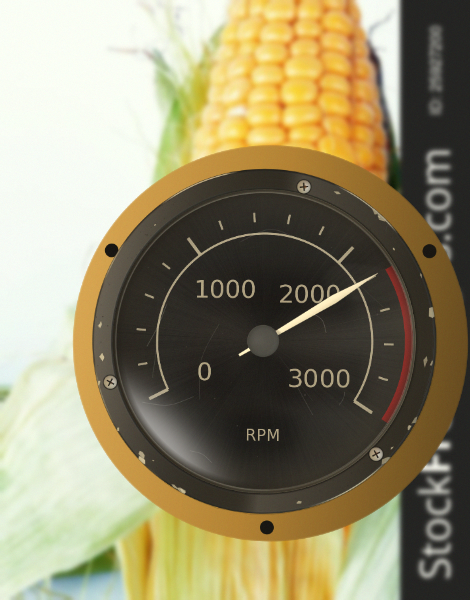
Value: 2200 (rpm)
